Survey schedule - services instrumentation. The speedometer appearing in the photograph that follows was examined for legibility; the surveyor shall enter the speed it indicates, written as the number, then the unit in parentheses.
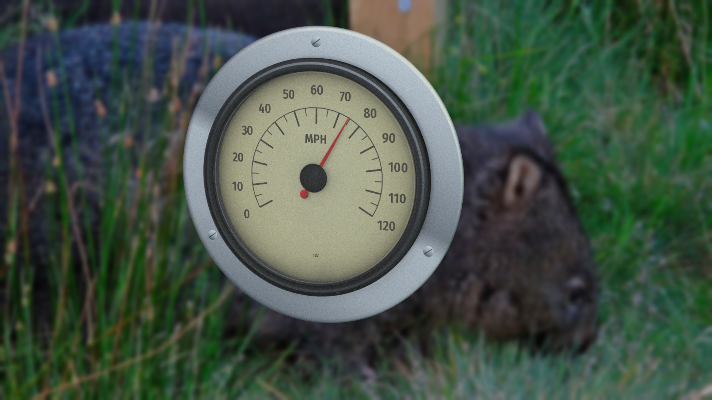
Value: 75 (mph)
